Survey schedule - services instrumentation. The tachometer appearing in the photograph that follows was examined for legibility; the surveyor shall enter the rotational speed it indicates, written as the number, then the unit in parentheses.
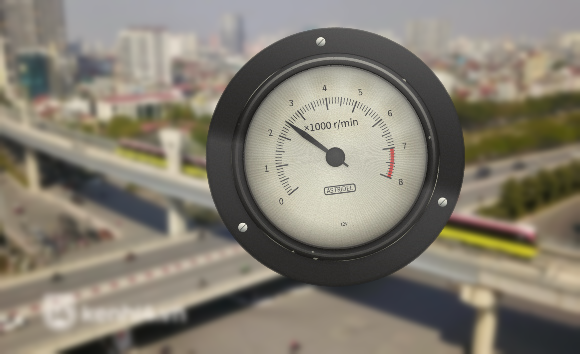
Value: 2500 (rpm)
